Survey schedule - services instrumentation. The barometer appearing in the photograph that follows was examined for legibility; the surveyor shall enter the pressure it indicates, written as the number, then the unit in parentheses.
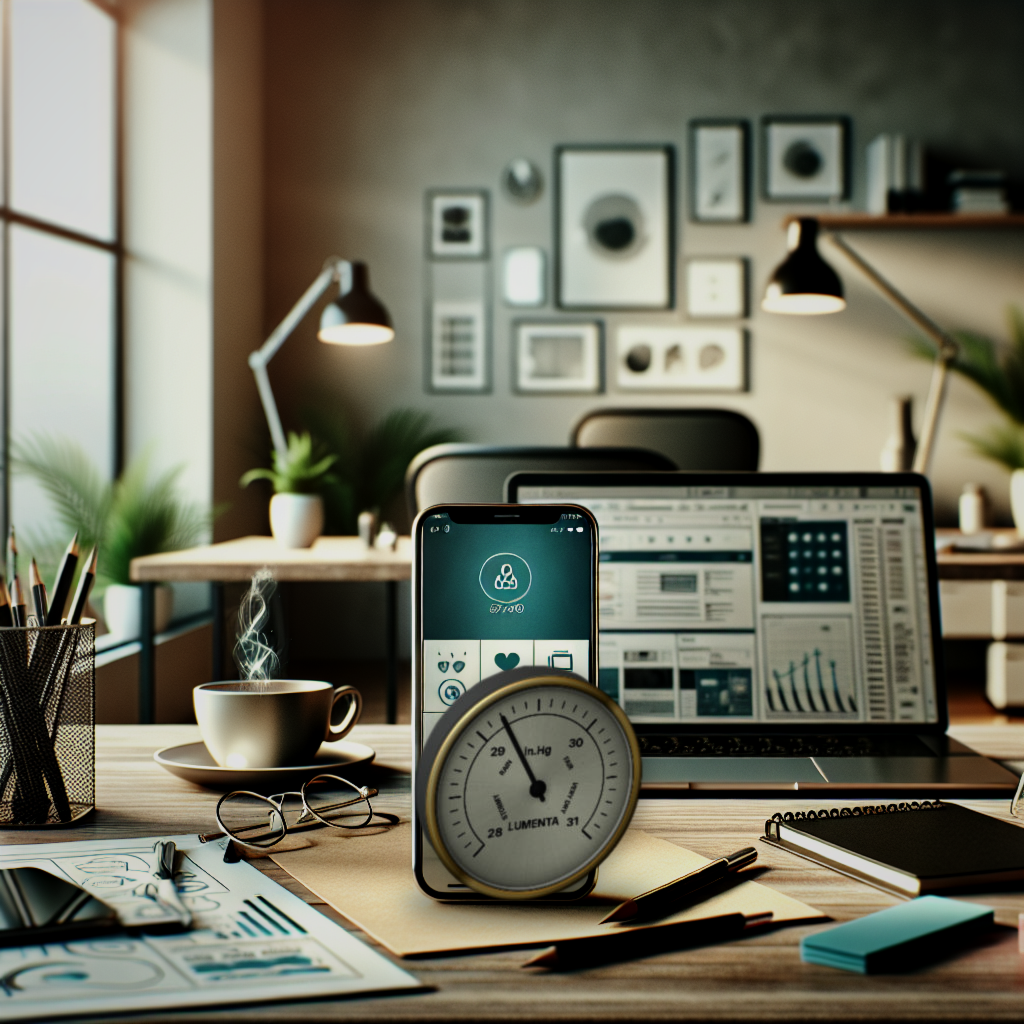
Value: 29.2 (inHg)
